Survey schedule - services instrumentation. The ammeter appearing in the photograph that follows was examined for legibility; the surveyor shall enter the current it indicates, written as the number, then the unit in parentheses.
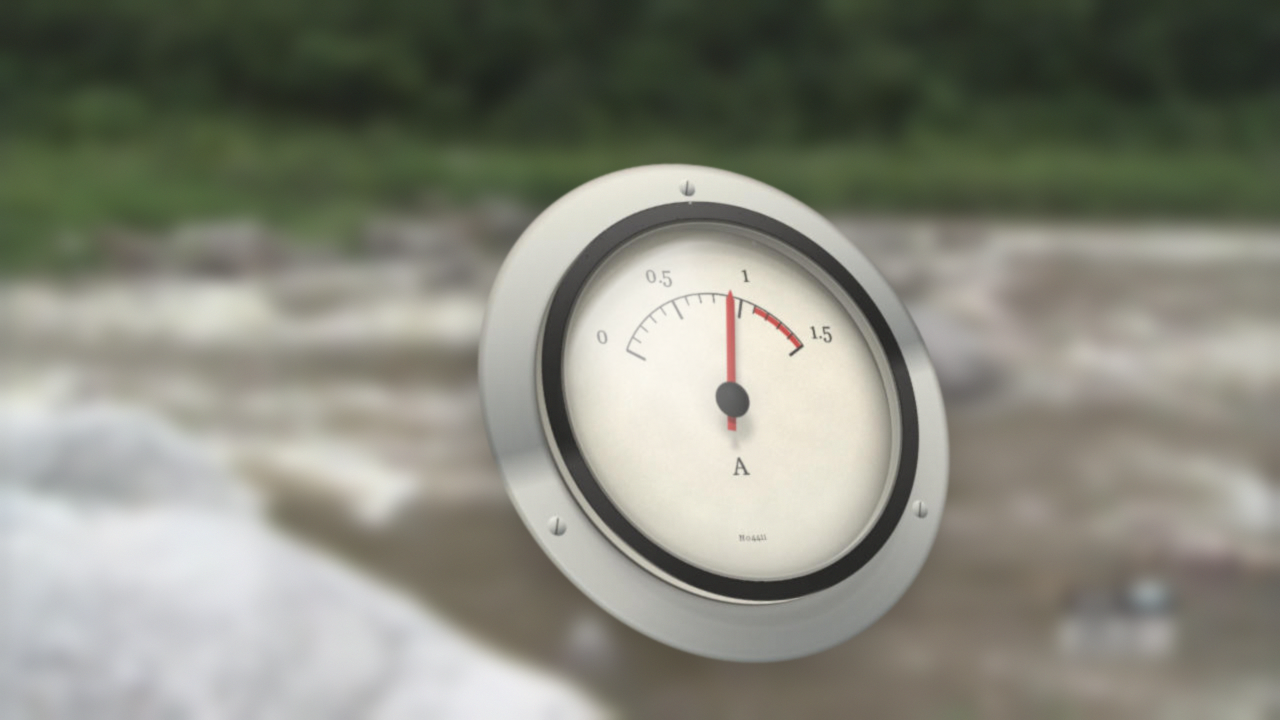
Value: 0.9 (A)
